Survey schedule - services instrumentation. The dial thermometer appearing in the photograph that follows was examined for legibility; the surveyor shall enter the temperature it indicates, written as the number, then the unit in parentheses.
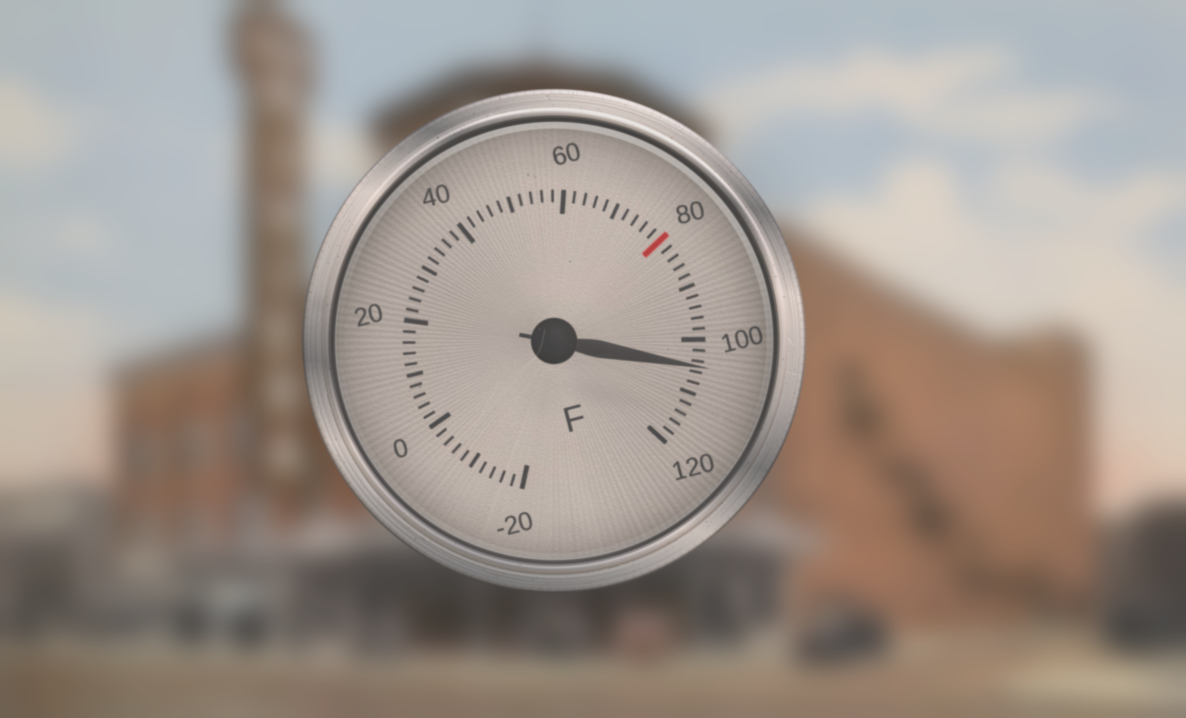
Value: 105 (°F)
